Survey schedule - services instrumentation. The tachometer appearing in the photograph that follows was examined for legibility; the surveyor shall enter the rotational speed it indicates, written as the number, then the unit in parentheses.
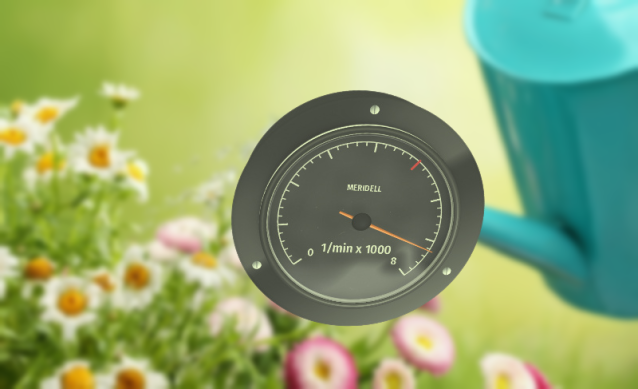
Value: 7200 (rpm)
